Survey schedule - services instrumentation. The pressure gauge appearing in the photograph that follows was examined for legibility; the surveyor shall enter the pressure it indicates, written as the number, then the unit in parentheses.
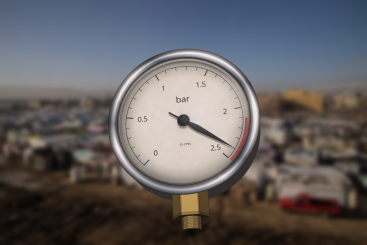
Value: 2.4 (bar)
